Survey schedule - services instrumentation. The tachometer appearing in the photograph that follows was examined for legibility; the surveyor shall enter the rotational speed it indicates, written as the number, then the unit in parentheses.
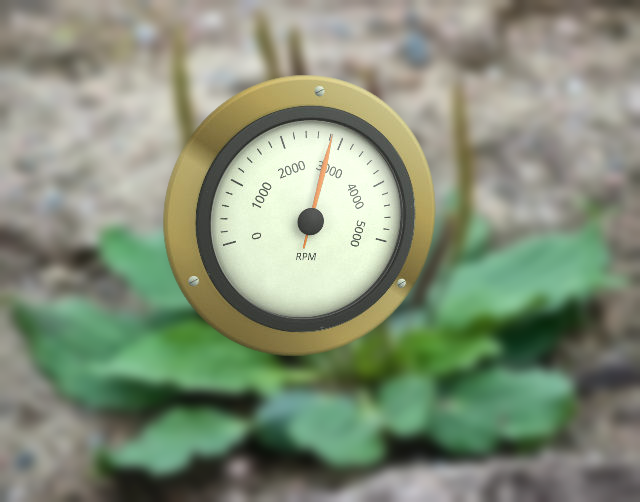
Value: 2800 (rpm)
